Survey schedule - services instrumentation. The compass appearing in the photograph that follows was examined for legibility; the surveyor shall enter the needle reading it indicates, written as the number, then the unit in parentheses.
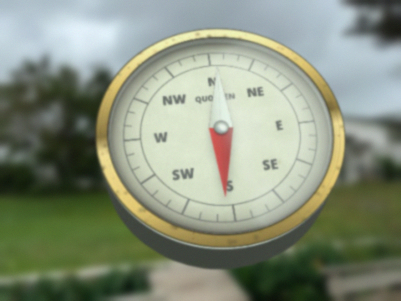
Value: 185 (°)
